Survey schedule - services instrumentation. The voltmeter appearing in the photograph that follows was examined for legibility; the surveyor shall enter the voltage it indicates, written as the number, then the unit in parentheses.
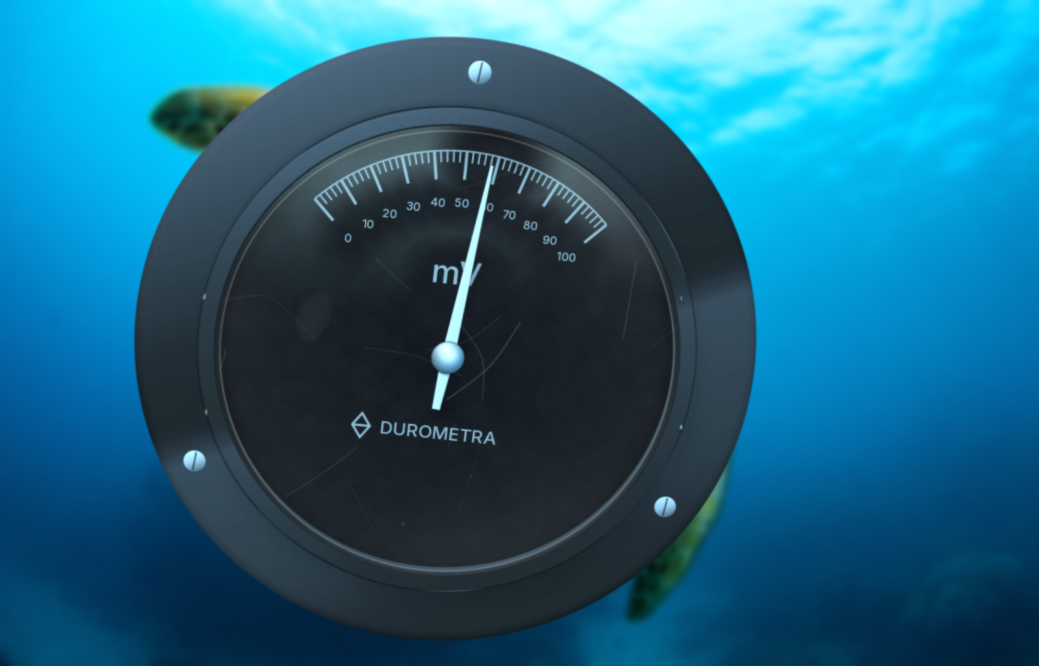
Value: 58 (mV)
